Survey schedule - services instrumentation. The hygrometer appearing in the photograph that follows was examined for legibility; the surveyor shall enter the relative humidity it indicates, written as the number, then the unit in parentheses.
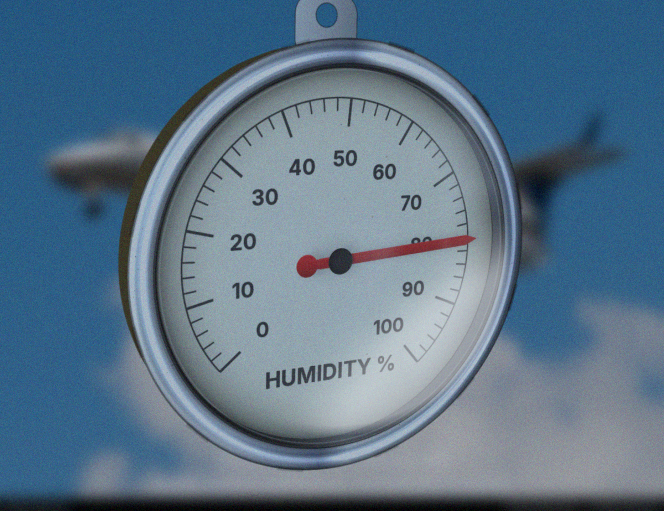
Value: 80 (%)
